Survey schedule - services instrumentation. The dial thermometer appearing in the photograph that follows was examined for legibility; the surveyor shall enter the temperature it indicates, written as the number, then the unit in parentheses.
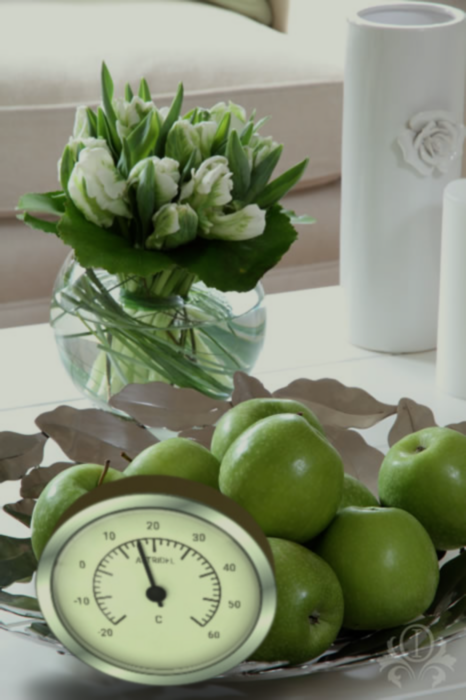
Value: 16 (°C)
